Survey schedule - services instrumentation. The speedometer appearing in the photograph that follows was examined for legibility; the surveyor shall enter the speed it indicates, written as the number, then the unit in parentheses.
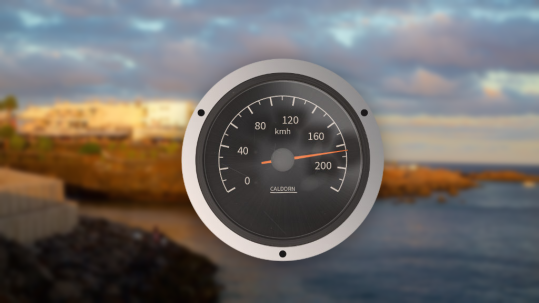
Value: 185 (km/h)
